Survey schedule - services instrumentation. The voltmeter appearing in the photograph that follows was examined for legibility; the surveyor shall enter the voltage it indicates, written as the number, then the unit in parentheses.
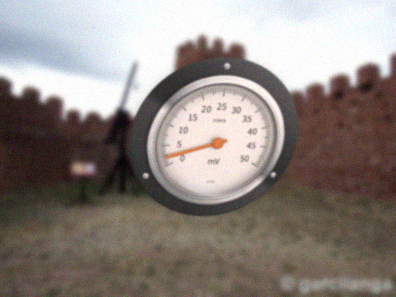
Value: 2.5 (mV)
